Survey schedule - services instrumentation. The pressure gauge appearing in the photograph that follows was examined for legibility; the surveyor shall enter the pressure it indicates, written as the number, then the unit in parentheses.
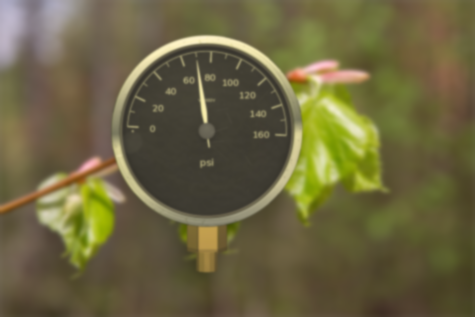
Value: 70 (psi)
